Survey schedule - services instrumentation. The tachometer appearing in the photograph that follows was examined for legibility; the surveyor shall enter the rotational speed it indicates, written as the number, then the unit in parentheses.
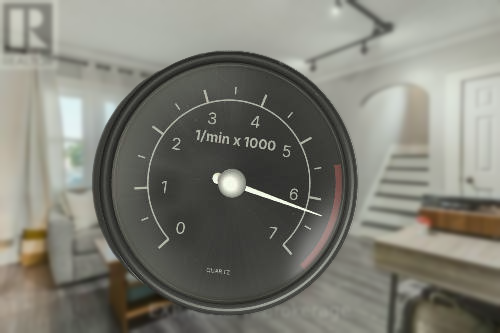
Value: 6250 (rpm)
